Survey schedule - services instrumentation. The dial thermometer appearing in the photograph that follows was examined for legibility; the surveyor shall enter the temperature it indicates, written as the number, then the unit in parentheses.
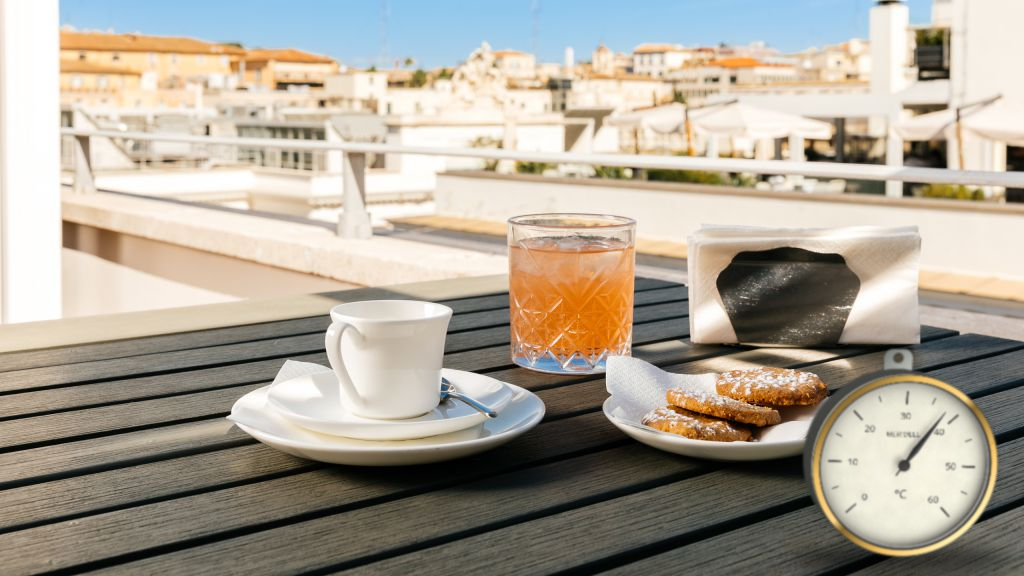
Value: 37.5 (°C)
